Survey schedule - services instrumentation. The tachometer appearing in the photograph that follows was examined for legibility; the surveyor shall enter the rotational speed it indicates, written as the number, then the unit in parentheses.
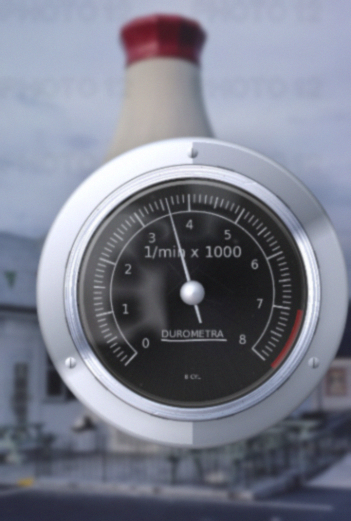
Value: 3600 (rpm)
